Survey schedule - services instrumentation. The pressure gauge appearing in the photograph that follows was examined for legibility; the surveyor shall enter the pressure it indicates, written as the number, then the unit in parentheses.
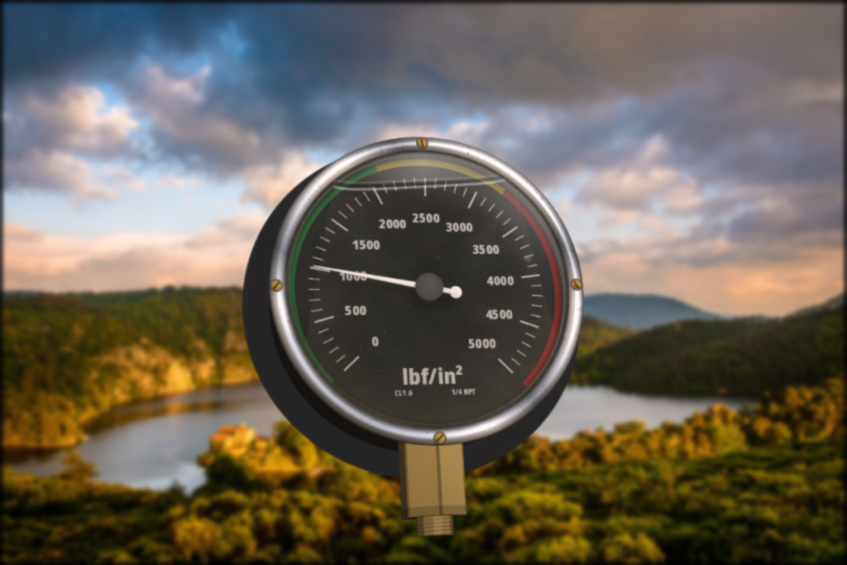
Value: 1000 (psi)
